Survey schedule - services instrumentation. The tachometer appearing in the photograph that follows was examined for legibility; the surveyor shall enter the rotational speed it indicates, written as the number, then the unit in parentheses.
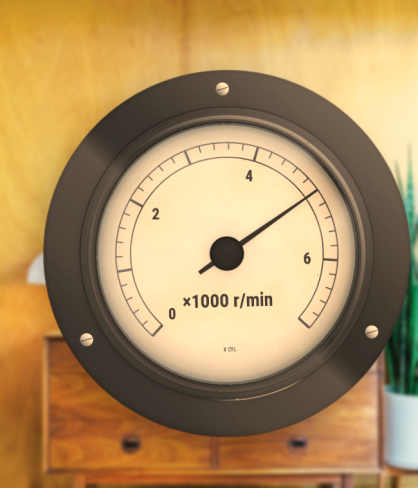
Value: 5000 (rpm)
